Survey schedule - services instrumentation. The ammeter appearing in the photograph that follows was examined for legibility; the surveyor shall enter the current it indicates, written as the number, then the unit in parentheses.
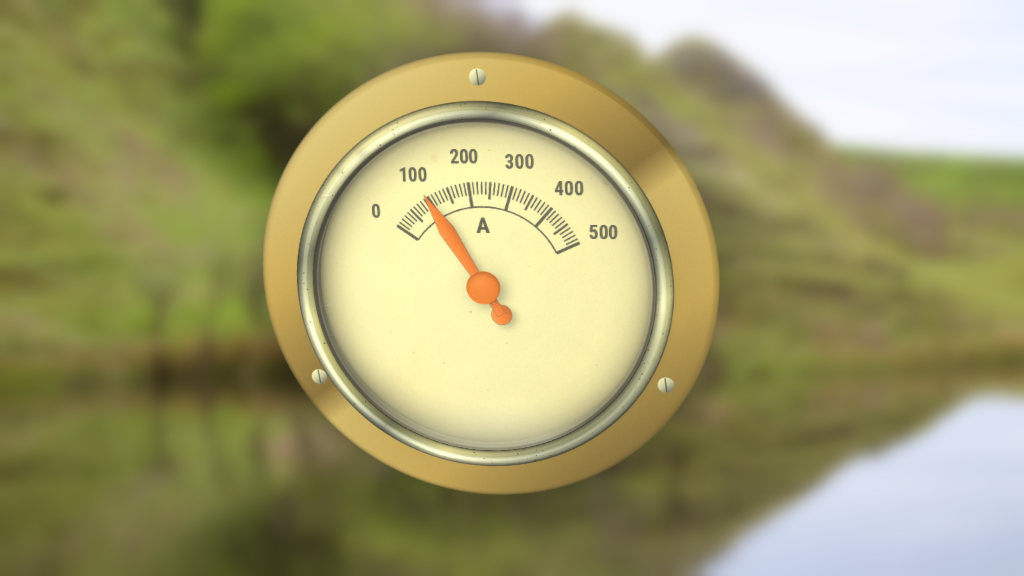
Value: 100 (A)
